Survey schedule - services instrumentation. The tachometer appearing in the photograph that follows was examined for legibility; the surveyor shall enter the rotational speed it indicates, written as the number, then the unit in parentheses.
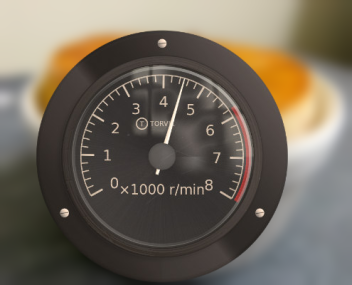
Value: 4500 (rpm)
